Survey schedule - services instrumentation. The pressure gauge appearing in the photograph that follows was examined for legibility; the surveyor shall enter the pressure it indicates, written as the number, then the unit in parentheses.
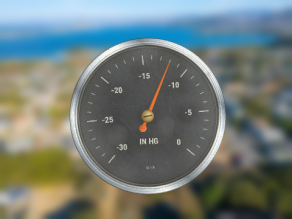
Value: -12 (inHg)
